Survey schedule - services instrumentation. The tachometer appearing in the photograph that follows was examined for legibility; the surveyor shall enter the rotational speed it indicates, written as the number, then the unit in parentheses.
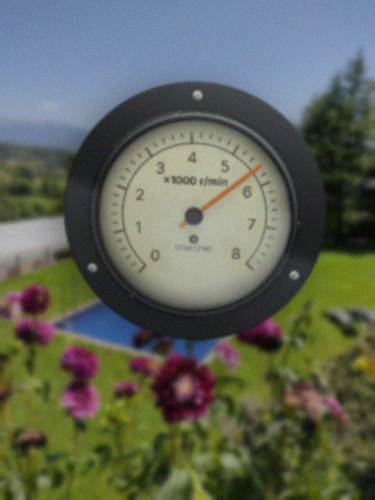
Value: 5600 (rpm)
